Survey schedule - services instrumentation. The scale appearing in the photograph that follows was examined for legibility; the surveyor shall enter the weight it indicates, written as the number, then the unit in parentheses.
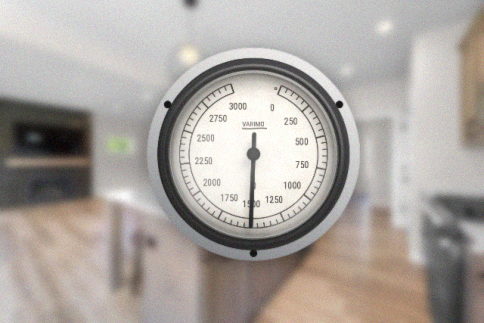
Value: 1500 (g)
